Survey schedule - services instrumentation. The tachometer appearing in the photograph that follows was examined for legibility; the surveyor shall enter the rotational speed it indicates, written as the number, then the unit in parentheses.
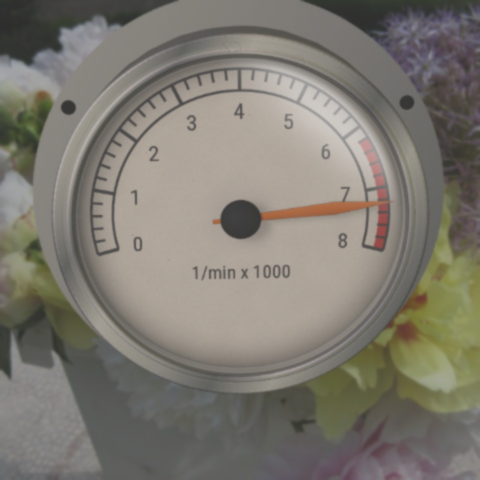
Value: 7200 (rpm)
